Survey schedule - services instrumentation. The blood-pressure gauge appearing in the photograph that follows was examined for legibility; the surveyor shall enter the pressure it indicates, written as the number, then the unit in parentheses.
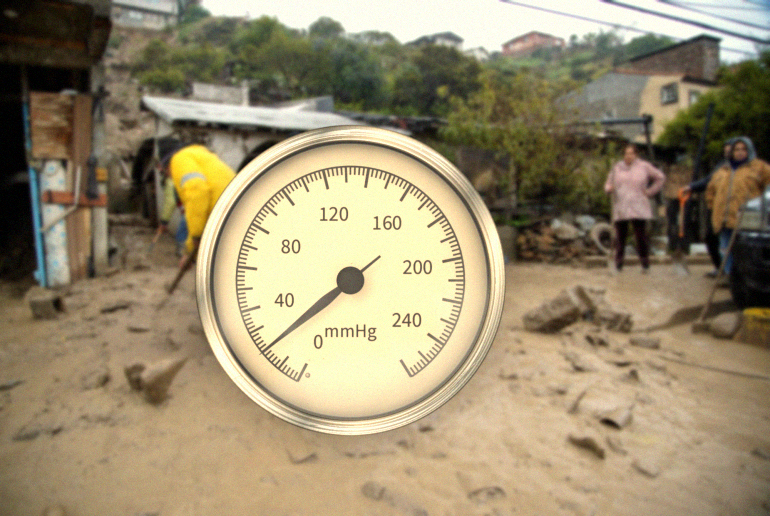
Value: 20 (mmHg)
